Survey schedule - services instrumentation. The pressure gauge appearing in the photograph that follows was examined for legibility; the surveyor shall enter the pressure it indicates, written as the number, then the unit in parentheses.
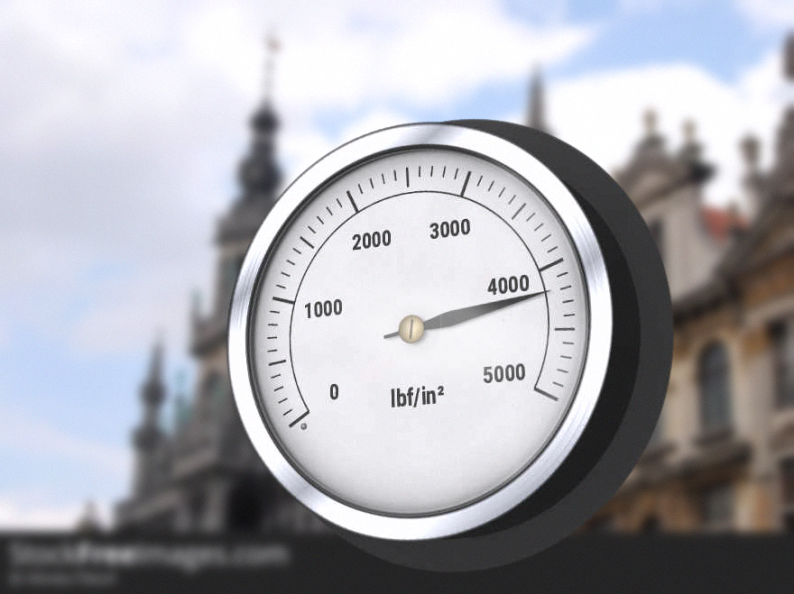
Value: 4200 (psi)
